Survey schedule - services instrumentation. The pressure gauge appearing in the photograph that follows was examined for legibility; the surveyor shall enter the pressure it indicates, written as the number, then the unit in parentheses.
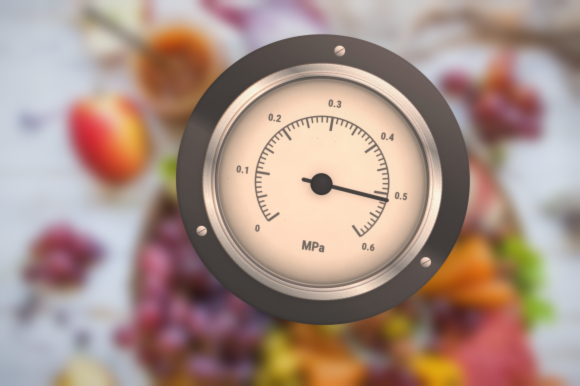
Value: 0.51 (MPa)
